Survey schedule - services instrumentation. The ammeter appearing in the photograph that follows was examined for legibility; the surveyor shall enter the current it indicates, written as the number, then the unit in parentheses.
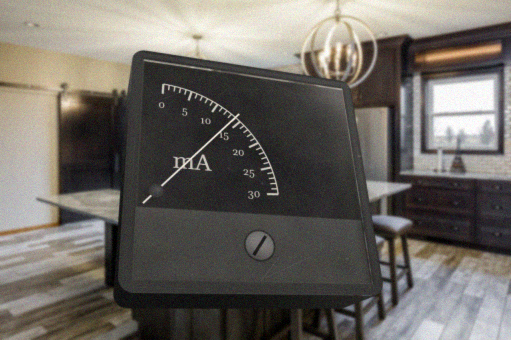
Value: 14 (mA)
